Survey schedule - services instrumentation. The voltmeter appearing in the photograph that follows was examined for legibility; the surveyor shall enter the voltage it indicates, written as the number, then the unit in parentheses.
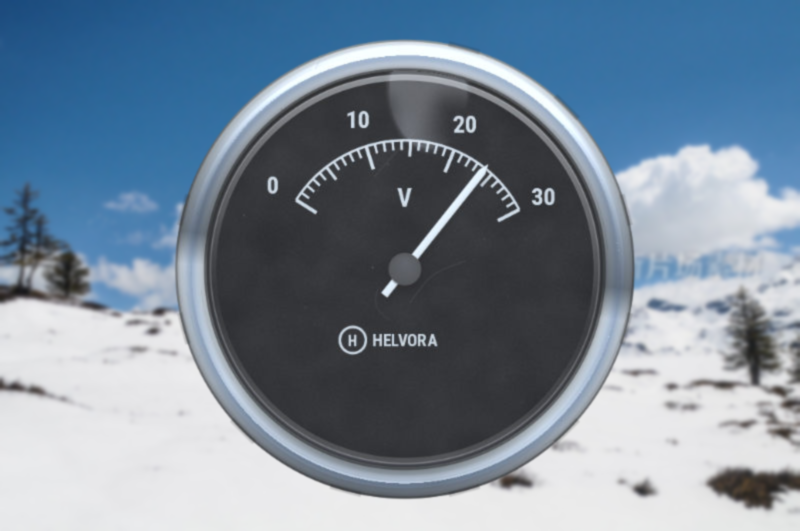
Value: 24 (V)
